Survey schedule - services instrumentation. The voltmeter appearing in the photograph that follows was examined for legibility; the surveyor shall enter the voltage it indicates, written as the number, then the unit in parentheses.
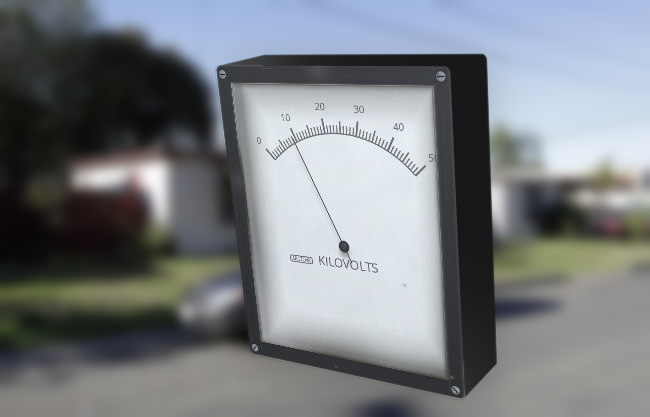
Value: 10 (kV)
